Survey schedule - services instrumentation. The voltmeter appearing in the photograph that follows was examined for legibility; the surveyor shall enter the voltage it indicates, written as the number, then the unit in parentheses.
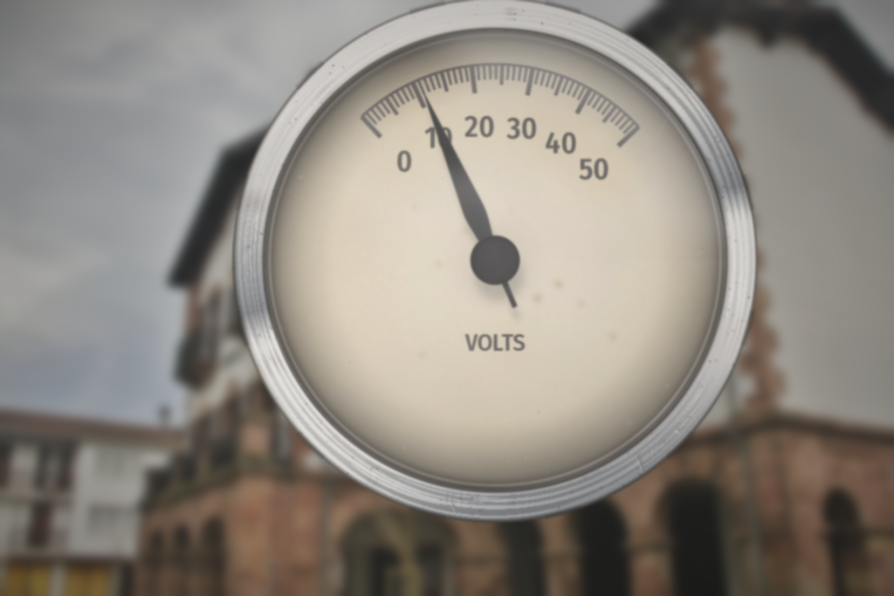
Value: 11 (V)
